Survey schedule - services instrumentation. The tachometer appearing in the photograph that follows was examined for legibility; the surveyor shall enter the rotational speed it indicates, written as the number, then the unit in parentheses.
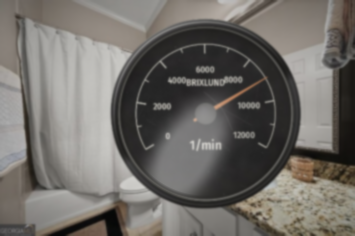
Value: 9000 (rpm)
